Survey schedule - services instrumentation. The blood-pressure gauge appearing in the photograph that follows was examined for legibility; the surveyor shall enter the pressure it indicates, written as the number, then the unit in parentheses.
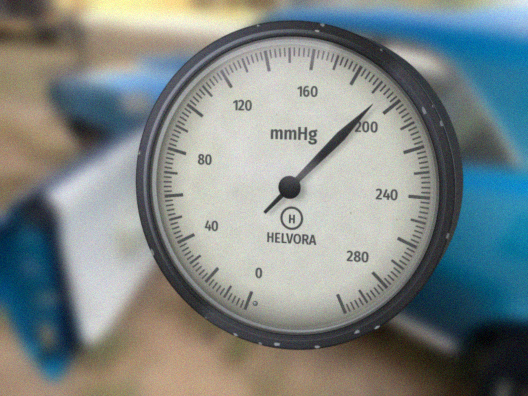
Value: 194 (mmHg)
